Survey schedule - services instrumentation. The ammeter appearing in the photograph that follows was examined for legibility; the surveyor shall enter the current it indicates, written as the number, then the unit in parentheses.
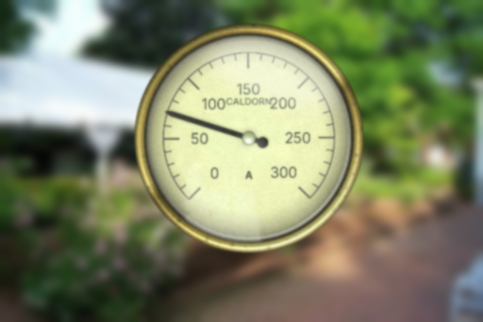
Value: 70 (A)
